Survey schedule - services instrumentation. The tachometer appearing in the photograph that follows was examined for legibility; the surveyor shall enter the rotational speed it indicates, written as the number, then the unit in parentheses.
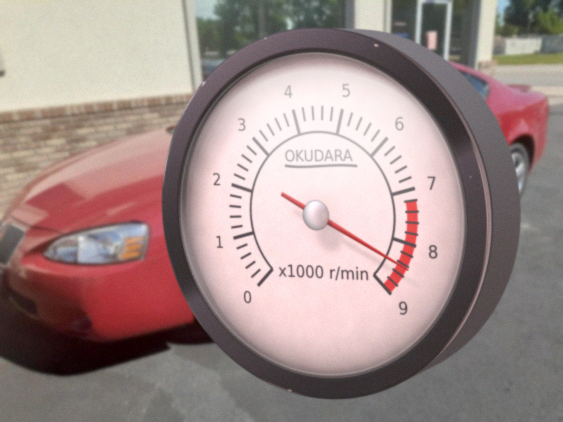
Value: 8400 (rpm)
